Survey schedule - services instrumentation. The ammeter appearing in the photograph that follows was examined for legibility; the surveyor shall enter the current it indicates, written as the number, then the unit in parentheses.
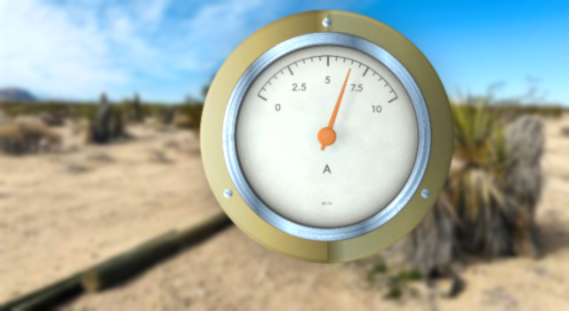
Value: 6.5 (A)
